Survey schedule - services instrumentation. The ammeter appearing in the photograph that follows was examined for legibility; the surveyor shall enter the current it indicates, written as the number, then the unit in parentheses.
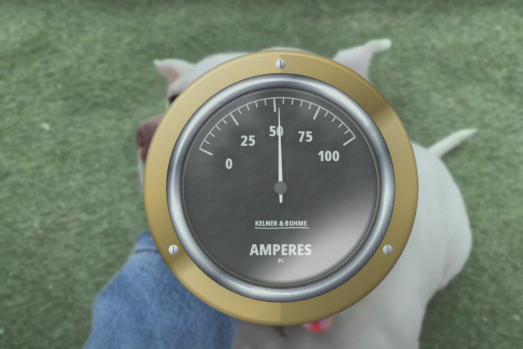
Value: 52.5 (A)
